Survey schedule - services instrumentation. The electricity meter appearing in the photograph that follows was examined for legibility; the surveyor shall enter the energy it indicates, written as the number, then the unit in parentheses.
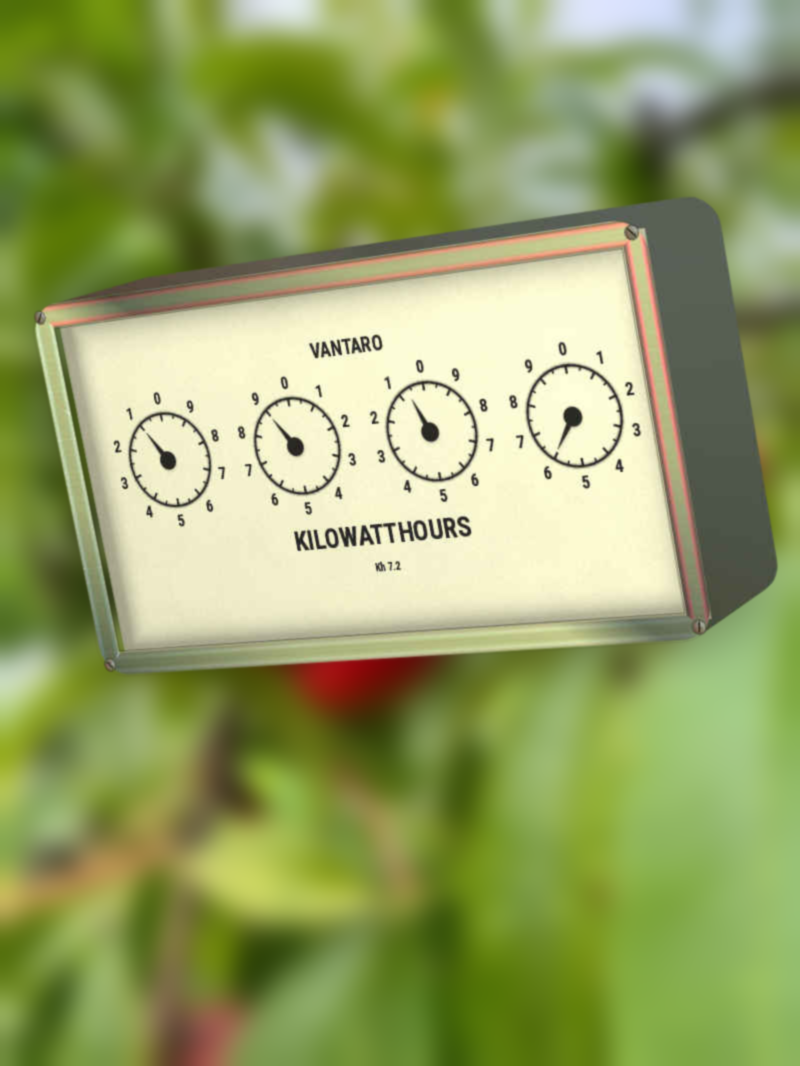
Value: 906 (kWh)
